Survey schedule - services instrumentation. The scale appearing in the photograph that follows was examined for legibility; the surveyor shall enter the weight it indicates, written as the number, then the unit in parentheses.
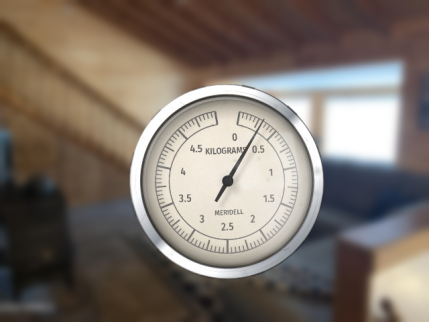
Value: 0.3 (kg)
